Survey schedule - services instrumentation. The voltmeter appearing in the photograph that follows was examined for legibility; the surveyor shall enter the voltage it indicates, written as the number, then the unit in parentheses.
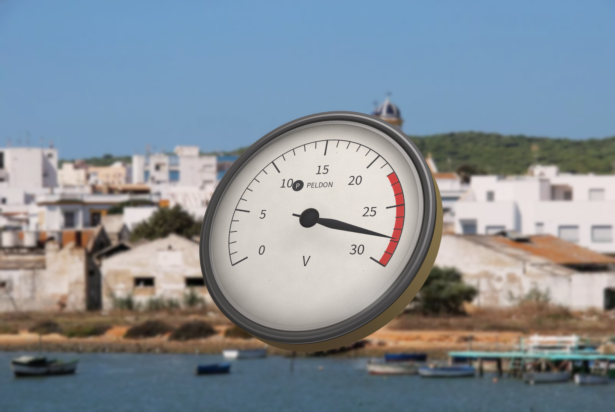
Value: 28 (V)
